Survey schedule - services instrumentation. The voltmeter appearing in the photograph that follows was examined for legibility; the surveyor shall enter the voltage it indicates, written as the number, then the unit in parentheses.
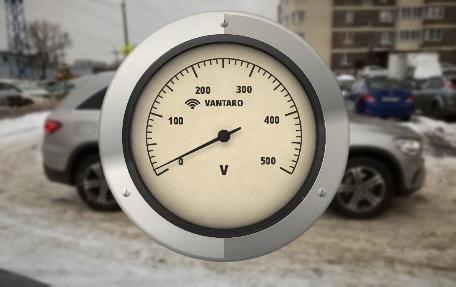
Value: 10 (V)
